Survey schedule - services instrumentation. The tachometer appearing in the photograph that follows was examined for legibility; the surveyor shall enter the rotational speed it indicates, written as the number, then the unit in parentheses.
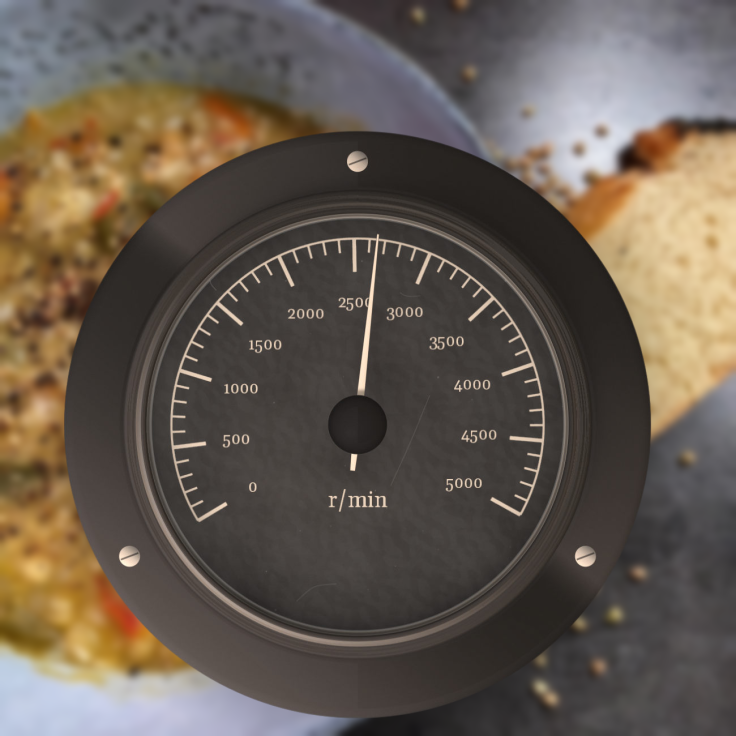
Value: 2650 (rpm)
